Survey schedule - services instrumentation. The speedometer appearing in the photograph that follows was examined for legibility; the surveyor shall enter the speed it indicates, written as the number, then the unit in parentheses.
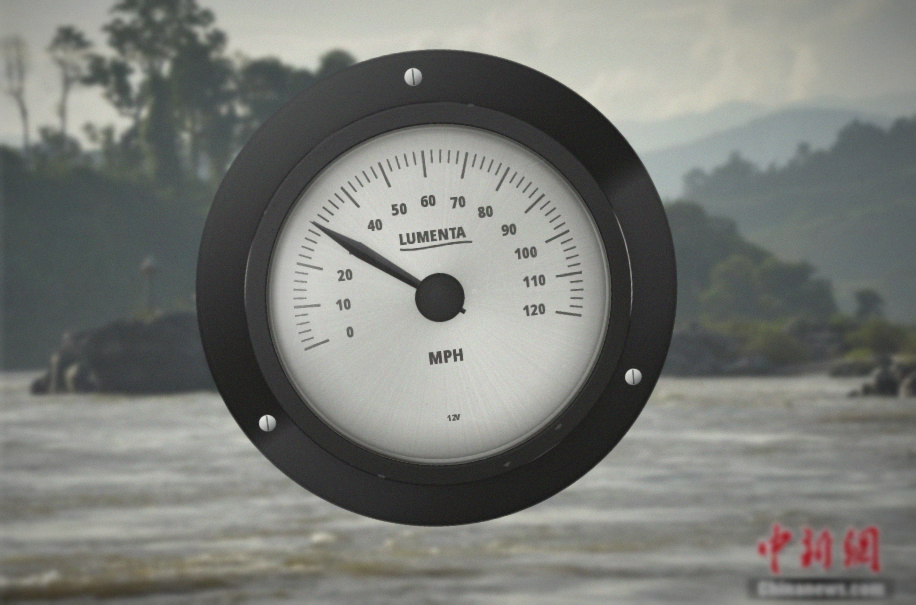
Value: 30 (mph)
